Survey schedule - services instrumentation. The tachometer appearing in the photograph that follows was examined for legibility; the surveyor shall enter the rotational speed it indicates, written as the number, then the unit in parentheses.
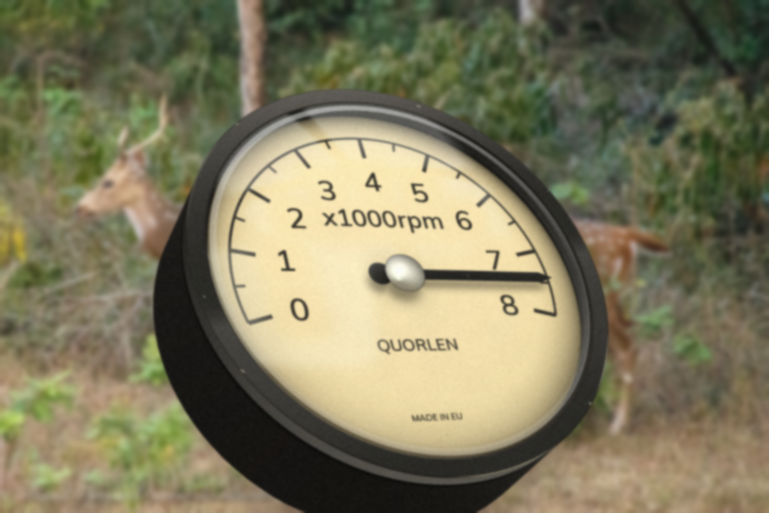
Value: 7500 (rpm)
